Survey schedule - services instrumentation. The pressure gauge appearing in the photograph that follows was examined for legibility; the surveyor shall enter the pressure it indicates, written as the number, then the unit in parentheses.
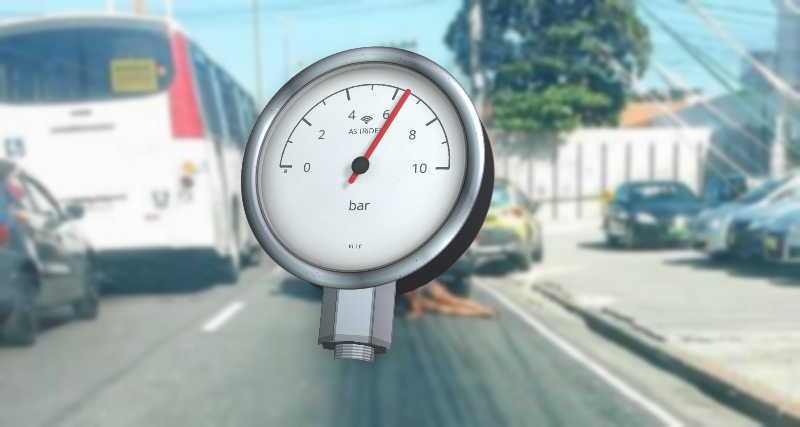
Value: 6.5 (bar)
